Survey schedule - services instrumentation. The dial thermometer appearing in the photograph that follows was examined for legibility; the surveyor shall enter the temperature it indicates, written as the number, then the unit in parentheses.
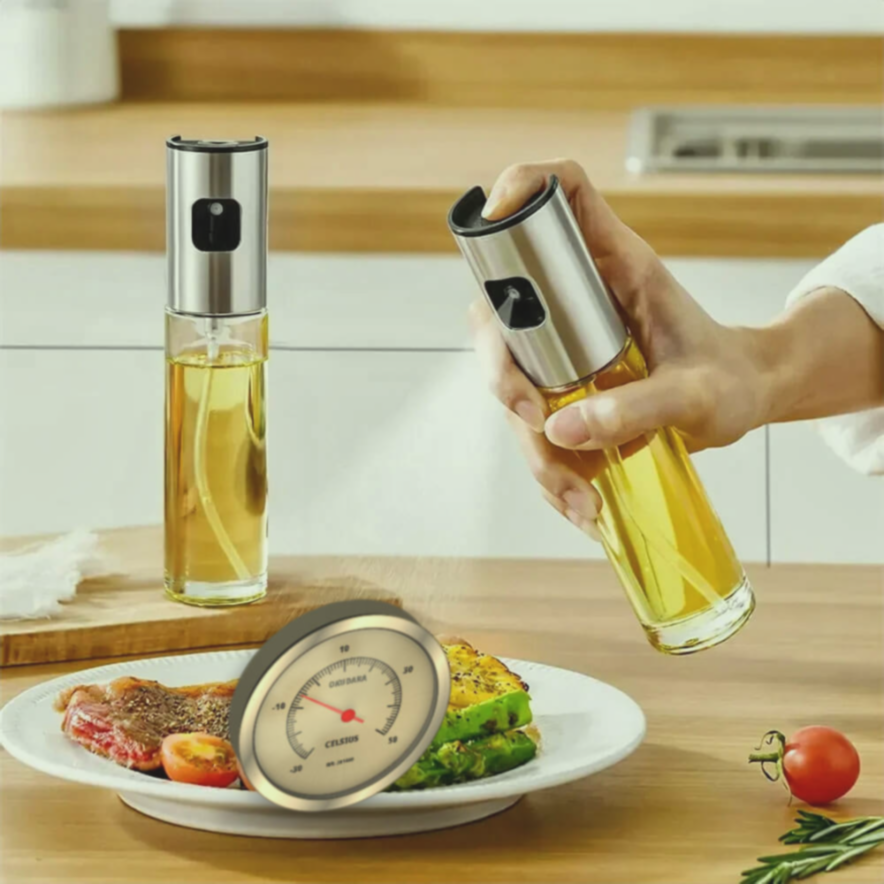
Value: -5 (°C)
